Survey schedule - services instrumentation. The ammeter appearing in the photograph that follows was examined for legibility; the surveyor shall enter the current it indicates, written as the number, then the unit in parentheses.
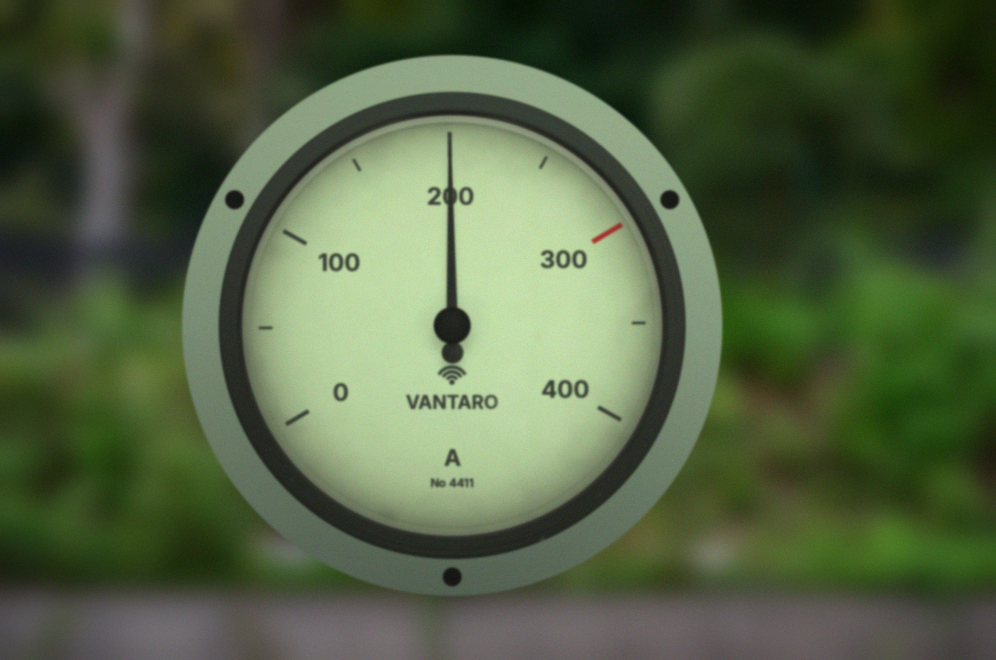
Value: 200 (A)
